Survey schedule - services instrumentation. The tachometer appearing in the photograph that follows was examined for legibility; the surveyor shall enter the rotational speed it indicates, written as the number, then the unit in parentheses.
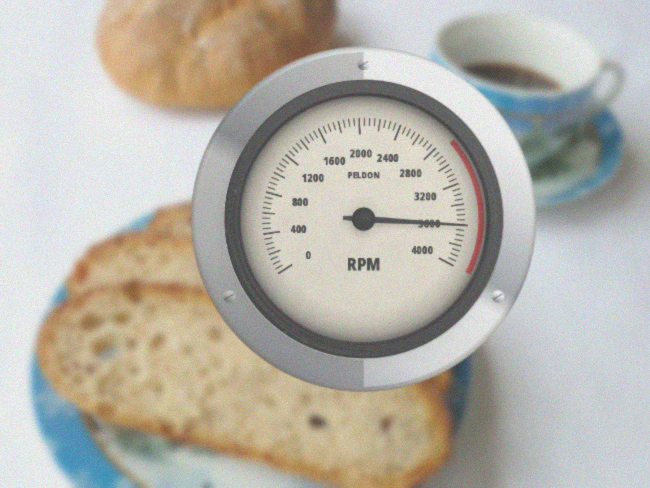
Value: 3600 (rpm)
